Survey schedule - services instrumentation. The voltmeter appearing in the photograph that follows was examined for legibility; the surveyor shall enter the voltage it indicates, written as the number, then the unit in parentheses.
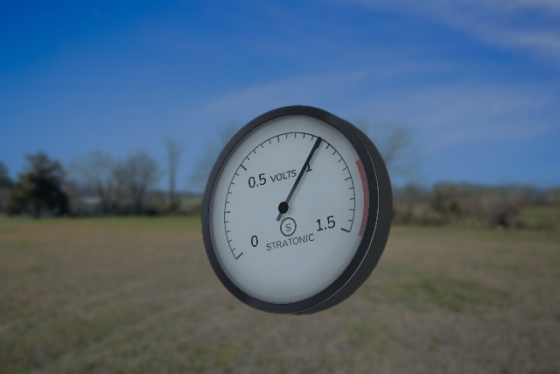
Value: 1 (V)
